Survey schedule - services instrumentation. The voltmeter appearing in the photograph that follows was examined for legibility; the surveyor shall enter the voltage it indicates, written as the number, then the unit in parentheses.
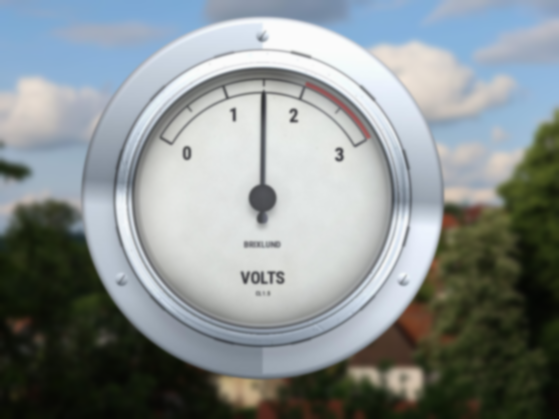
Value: 1.5 (V)
